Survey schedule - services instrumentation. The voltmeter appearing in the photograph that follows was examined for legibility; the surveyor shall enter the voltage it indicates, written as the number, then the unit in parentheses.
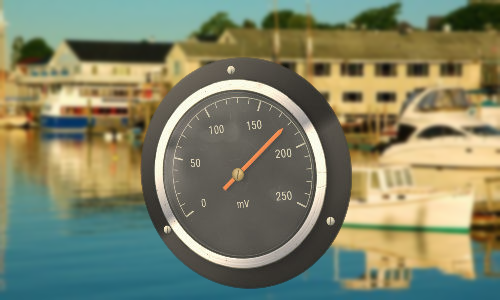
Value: 180 (mV)
